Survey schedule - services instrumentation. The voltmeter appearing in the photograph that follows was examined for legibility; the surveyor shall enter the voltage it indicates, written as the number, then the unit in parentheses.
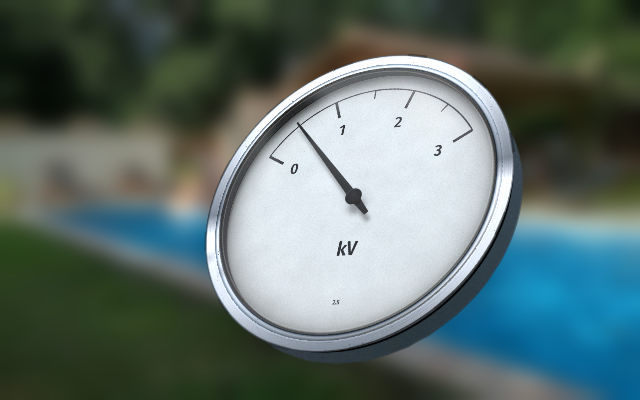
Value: 0.5 (kV)
